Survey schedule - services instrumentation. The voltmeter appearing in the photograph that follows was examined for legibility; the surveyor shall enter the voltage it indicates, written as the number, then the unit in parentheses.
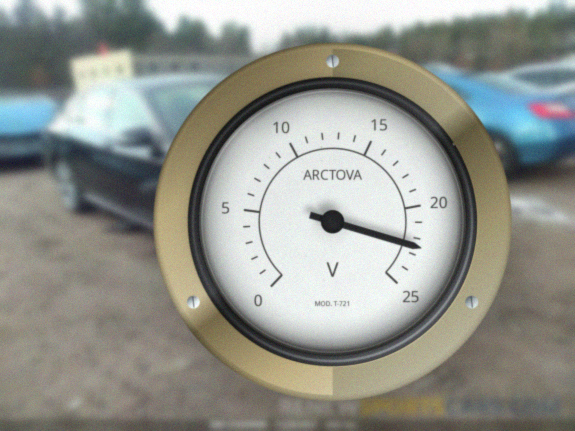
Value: 22.5 (V)
